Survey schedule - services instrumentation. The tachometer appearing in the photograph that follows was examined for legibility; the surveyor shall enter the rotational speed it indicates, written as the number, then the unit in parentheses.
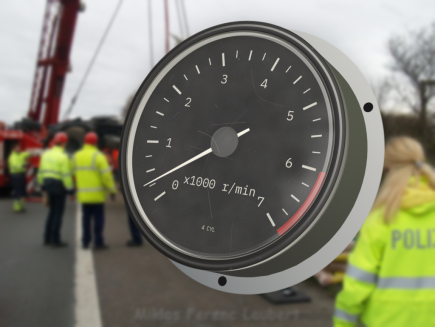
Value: 250 (rpm)
